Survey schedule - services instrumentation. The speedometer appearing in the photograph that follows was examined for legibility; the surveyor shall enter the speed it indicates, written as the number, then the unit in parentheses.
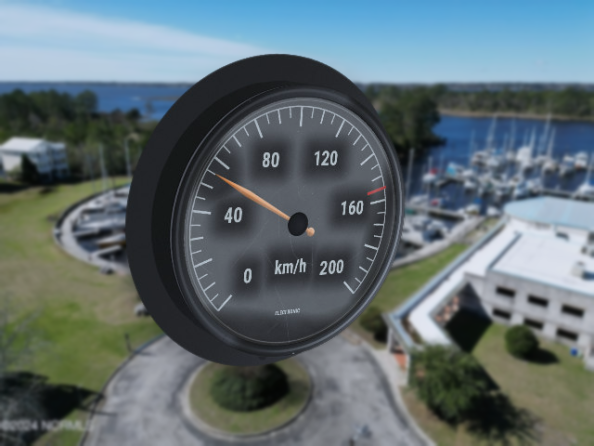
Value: 55 (km/h)
